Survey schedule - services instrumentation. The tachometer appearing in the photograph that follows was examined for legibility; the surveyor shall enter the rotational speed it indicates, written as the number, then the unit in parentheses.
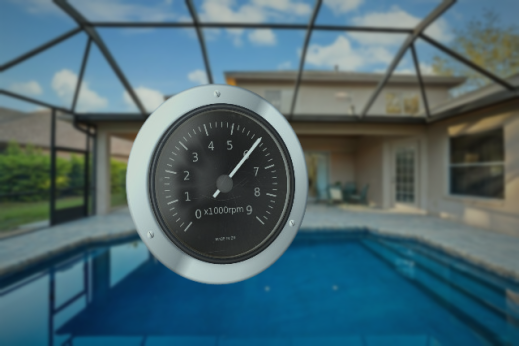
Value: 6000 (rpm)
